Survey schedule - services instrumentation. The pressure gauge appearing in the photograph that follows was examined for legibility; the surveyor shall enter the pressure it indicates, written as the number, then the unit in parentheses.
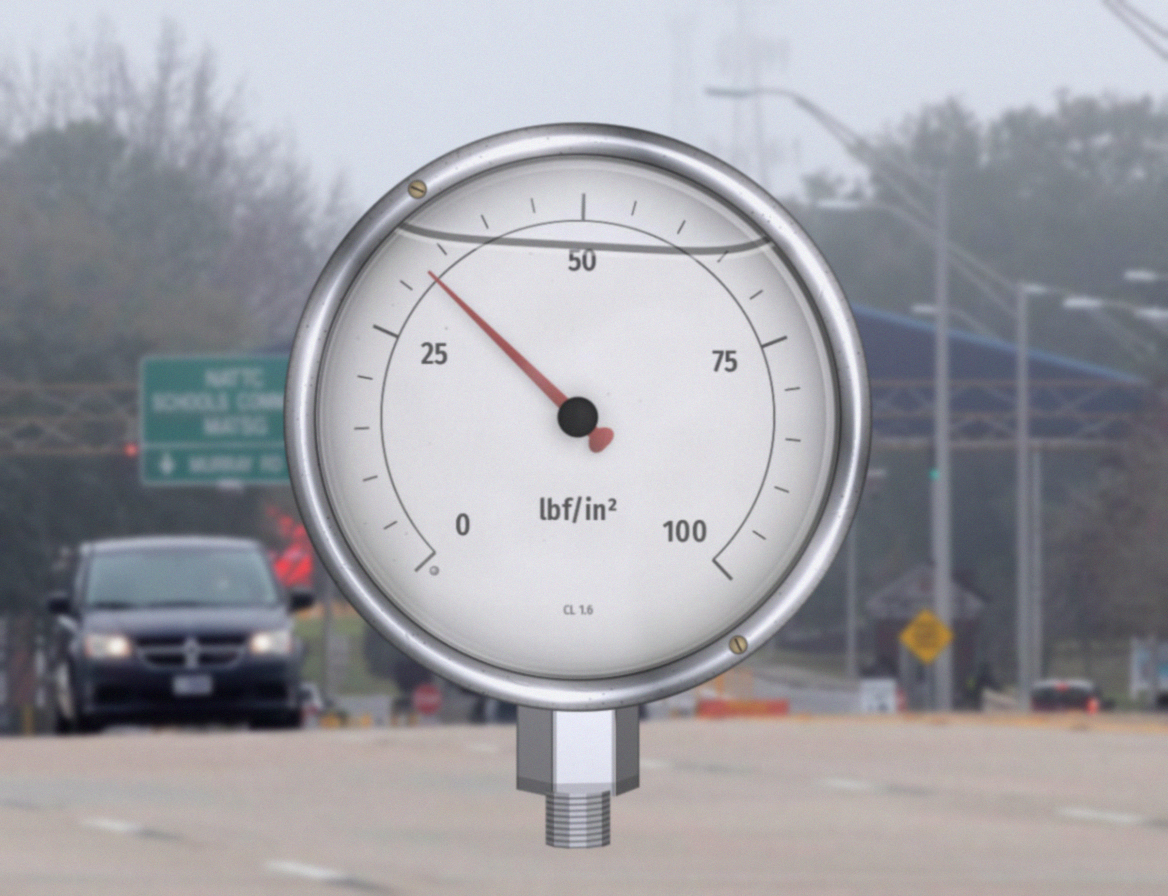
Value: 32.5 (psi)
